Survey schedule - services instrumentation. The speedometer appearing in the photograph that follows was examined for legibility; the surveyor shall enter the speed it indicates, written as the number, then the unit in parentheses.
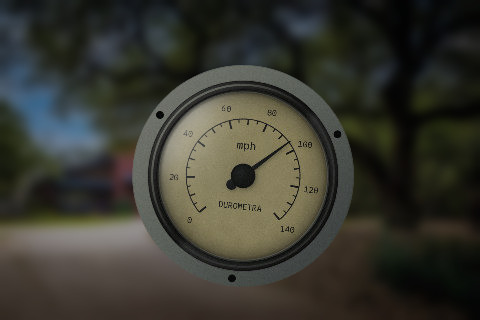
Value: 95 (mph)
